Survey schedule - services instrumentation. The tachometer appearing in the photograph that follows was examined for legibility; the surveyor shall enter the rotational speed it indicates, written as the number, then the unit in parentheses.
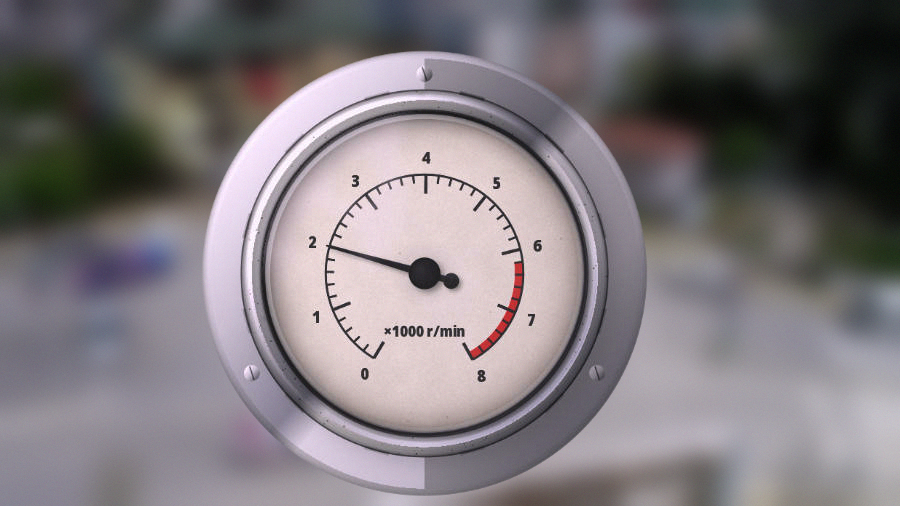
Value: 2000 (rpm)
